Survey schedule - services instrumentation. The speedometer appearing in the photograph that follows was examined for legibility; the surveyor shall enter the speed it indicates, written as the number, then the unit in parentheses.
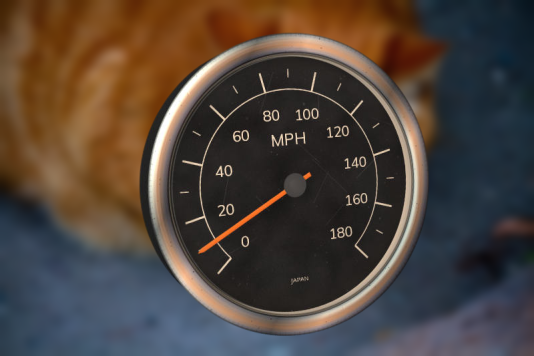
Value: 10 (mph)
